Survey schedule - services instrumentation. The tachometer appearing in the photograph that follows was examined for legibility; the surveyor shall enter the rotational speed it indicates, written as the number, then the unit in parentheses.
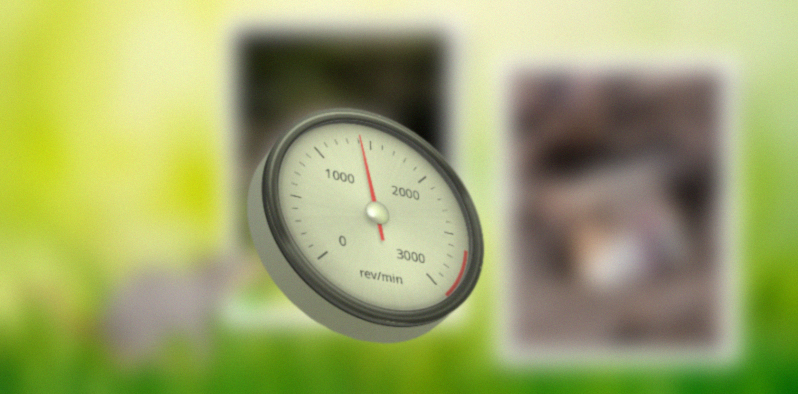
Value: 1400 (rpm)
